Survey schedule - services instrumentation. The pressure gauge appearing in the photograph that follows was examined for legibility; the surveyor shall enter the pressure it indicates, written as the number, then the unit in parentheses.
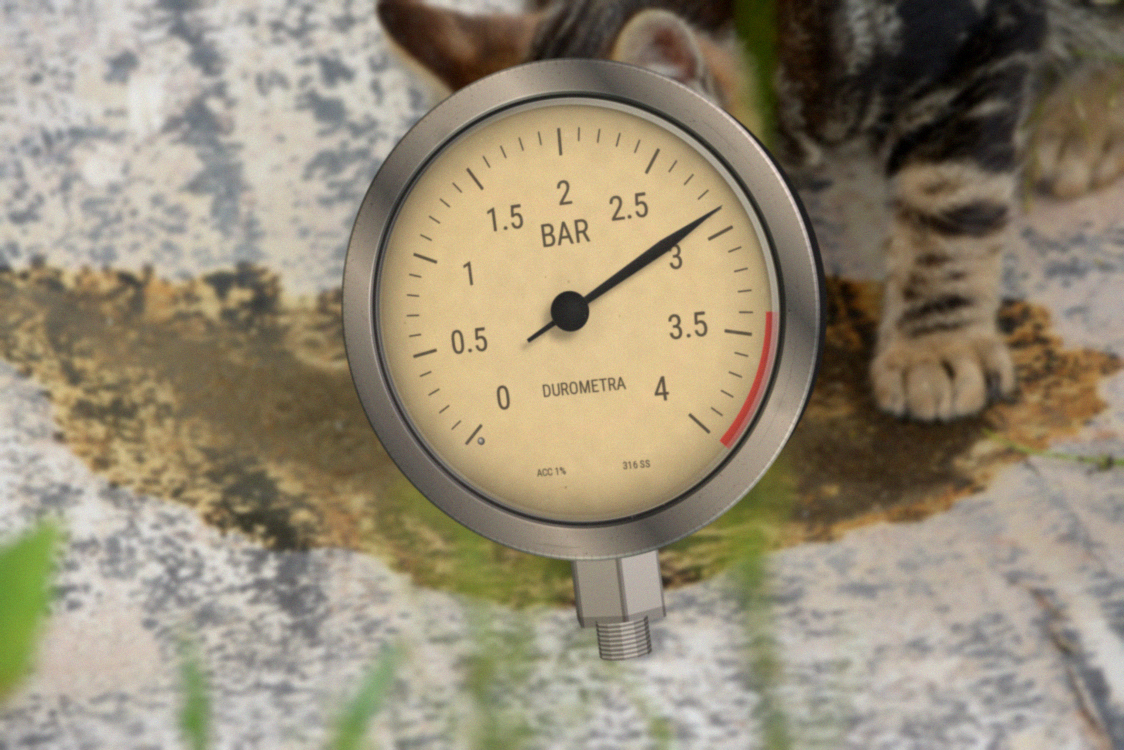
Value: 2.9 (bar)
